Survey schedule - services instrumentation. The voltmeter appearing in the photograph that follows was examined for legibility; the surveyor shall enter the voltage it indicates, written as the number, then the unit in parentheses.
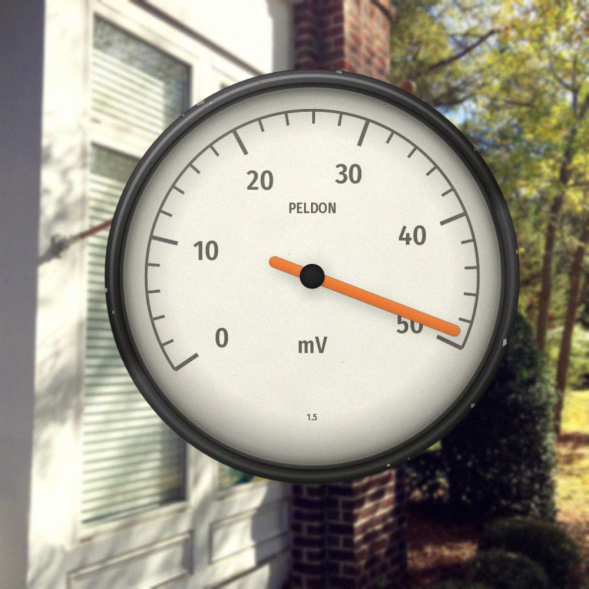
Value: 49 (mV)
